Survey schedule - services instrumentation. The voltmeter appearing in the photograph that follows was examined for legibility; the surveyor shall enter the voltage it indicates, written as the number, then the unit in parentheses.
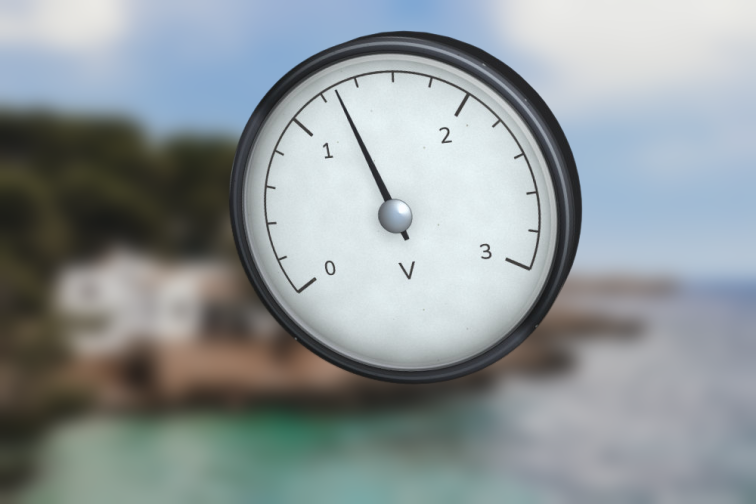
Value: 1.3 (V)
